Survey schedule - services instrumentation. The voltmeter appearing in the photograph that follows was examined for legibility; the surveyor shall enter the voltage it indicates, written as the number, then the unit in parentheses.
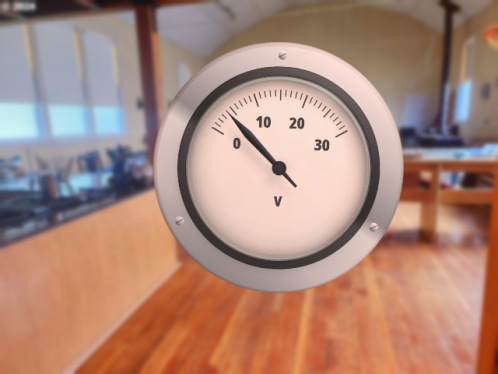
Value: 4 (V)
